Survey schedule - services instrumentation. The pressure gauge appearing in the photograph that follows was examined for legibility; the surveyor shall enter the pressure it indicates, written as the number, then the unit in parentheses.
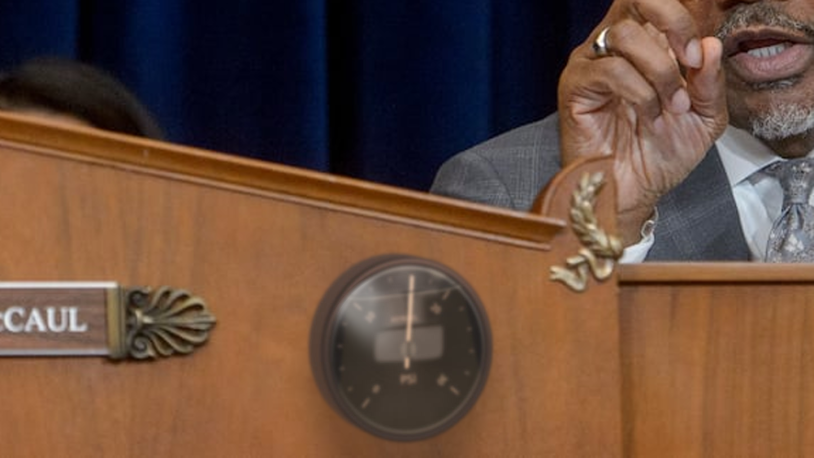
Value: 16 (psi)
